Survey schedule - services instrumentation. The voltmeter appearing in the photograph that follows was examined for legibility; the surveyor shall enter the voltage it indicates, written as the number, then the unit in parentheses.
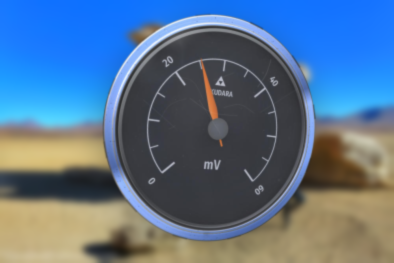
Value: 25 (mV)
